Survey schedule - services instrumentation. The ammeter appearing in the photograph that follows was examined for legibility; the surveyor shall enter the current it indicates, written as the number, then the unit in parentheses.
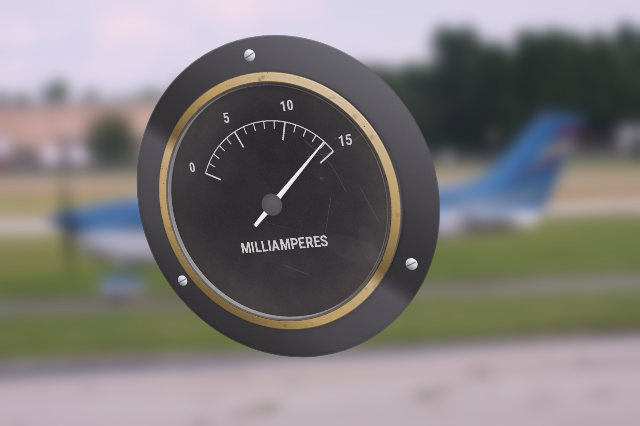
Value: 14 (mA)
